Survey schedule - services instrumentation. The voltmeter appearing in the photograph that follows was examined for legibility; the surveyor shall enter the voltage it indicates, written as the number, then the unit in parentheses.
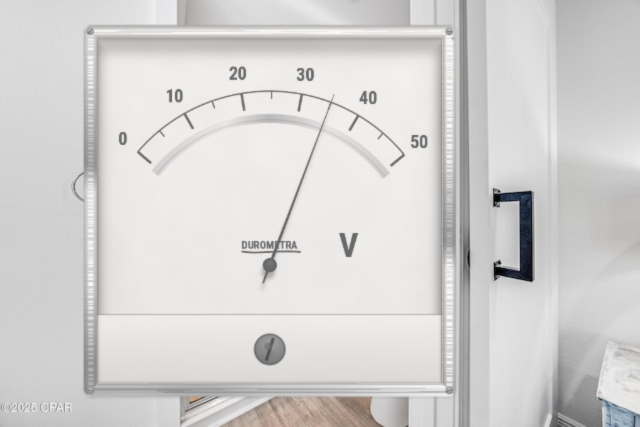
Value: 35 (V)
